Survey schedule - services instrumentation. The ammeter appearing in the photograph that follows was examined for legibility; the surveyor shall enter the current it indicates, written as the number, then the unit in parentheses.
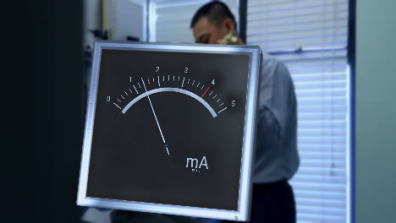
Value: 1.4 (mA)
